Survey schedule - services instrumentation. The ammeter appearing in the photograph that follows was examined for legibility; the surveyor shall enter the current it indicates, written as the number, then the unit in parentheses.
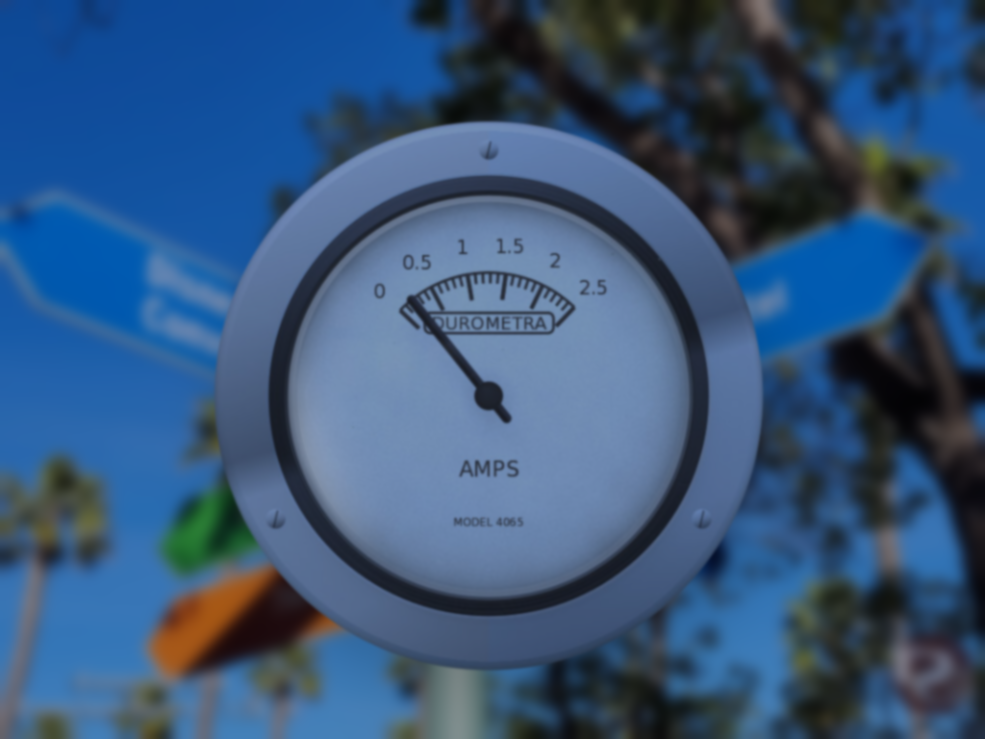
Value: 0.2 (A)
